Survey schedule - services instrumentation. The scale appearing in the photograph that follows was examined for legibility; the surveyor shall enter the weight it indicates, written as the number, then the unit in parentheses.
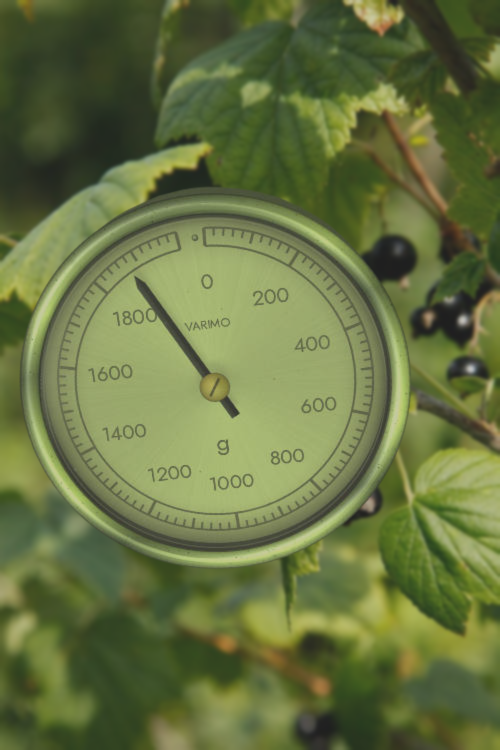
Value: 1880 (g)
